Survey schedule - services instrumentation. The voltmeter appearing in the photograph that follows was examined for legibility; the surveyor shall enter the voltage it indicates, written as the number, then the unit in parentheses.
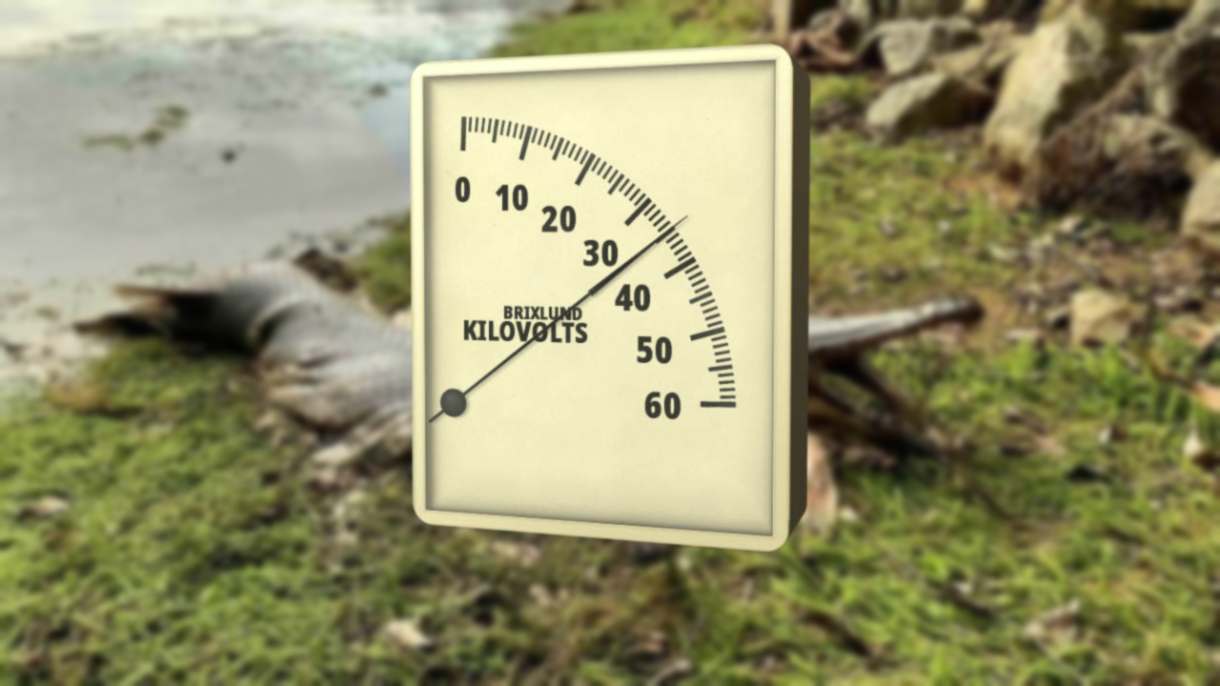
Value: 35 (kV)
